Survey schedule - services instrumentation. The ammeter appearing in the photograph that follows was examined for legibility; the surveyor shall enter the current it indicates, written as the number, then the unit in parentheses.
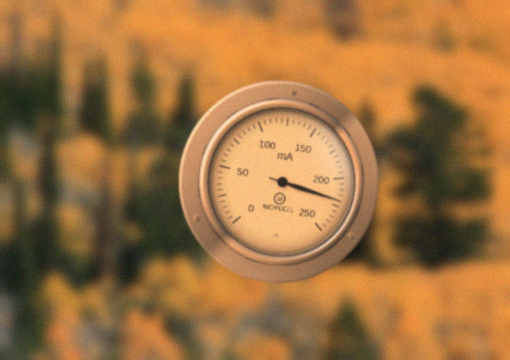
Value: 220 (mA)
